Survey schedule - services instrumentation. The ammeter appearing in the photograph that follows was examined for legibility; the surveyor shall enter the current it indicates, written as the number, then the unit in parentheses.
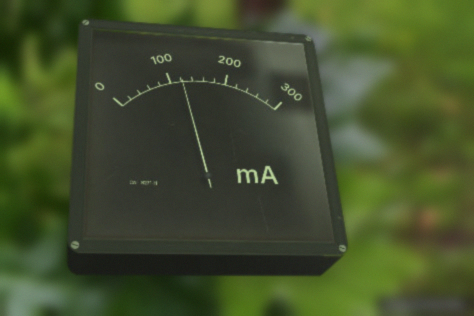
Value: 120 (mA)
